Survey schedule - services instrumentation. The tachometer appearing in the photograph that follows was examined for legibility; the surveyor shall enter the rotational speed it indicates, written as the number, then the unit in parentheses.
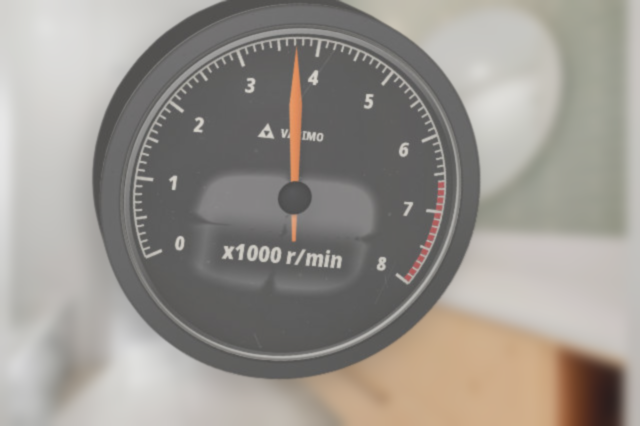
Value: 3700 (rpm)
